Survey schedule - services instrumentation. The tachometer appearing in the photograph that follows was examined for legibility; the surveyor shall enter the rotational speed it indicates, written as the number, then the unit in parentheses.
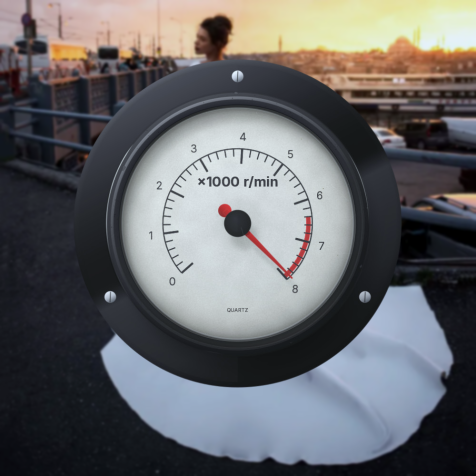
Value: 7900 (rpm)
